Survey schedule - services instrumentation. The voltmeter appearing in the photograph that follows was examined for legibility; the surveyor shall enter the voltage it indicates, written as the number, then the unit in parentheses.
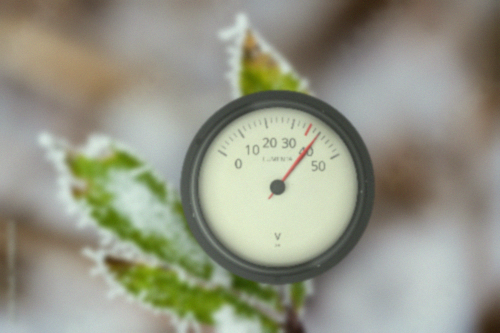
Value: 40 (V)
